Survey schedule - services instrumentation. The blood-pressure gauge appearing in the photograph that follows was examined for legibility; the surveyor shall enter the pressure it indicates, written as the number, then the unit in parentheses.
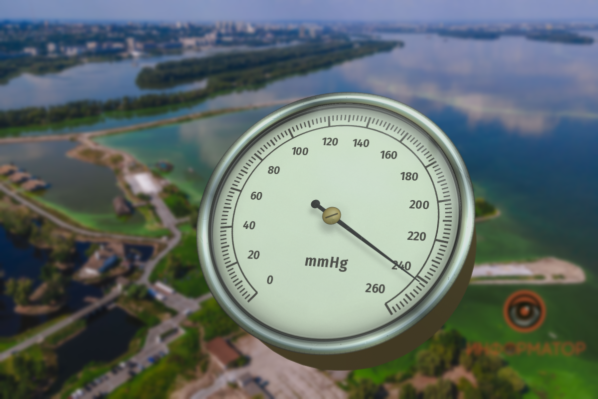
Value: 242 (mmHg)
